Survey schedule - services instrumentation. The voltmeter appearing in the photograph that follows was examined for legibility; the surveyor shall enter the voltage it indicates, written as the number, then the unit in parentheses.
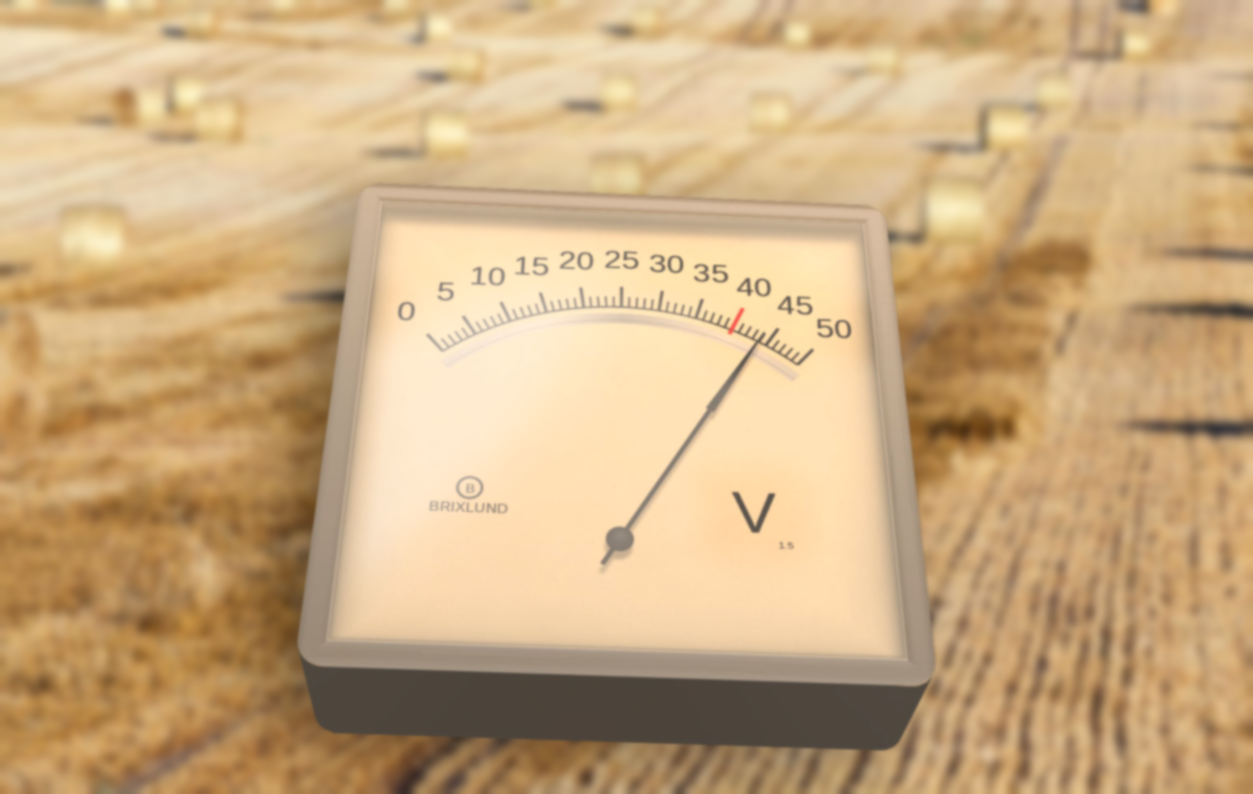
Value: 44 (V)
